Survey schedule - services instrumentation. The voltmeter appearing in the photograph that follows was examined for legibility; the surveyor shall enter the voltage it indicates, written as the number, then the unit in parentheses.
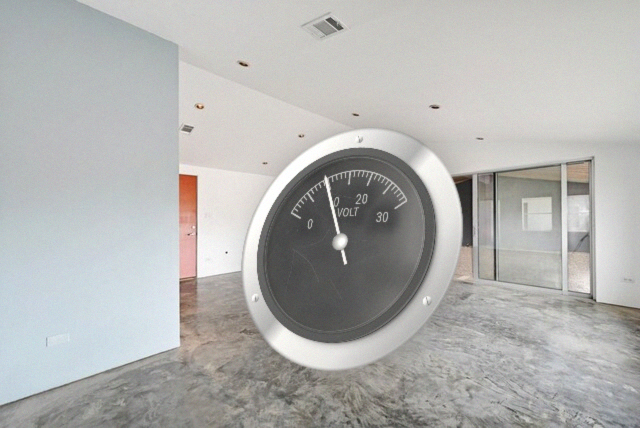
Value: 10 (V)
